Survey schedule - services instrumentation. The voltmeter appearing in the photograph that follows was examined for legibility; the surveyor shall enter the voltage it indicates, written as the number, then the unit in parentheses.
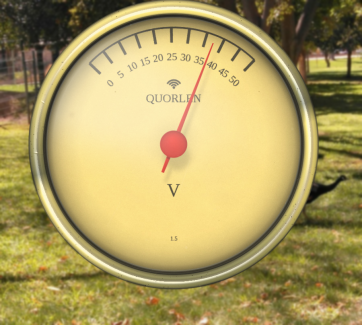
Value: 37.5 (V)
